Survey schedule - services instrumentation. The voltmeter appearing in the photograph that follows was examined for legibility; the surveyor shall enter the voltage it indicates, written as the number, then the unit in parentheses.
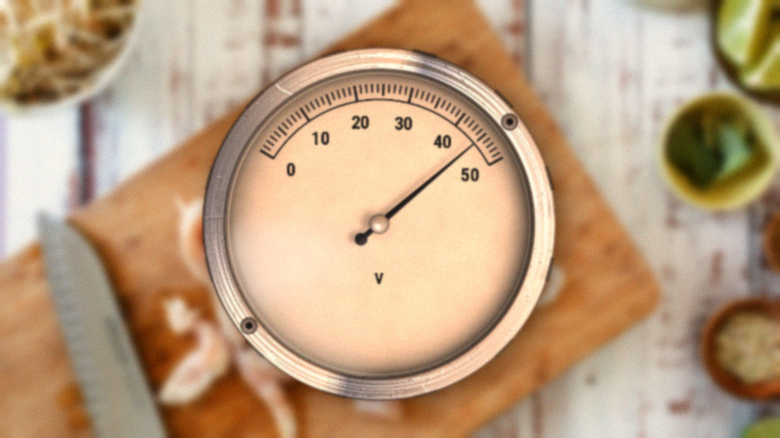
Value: 45 (V)
